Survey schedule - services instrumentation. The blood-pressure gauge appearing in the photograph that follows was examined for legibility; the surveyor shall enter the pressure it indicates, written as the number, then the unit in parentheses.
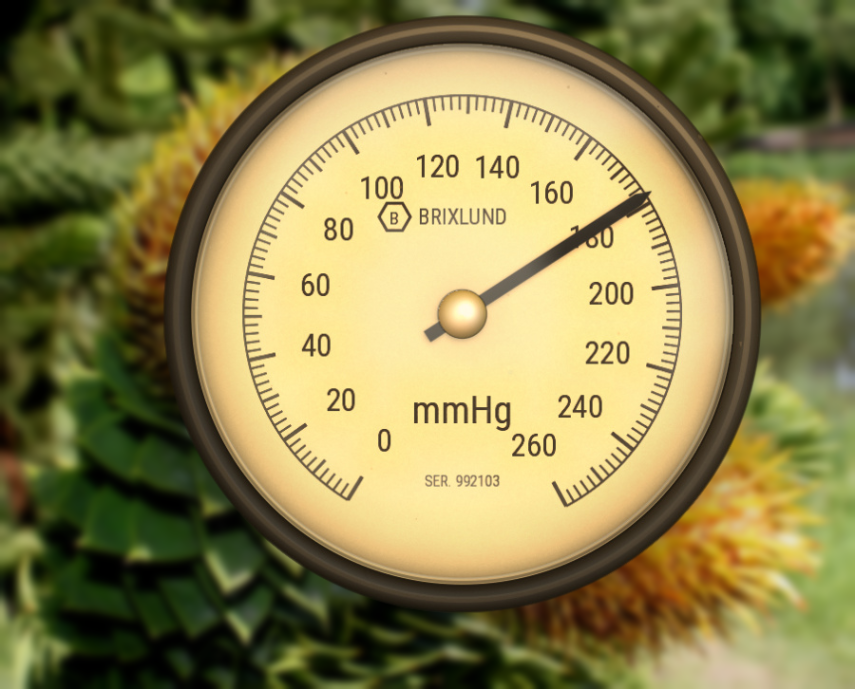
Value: 178 (mmHg)
